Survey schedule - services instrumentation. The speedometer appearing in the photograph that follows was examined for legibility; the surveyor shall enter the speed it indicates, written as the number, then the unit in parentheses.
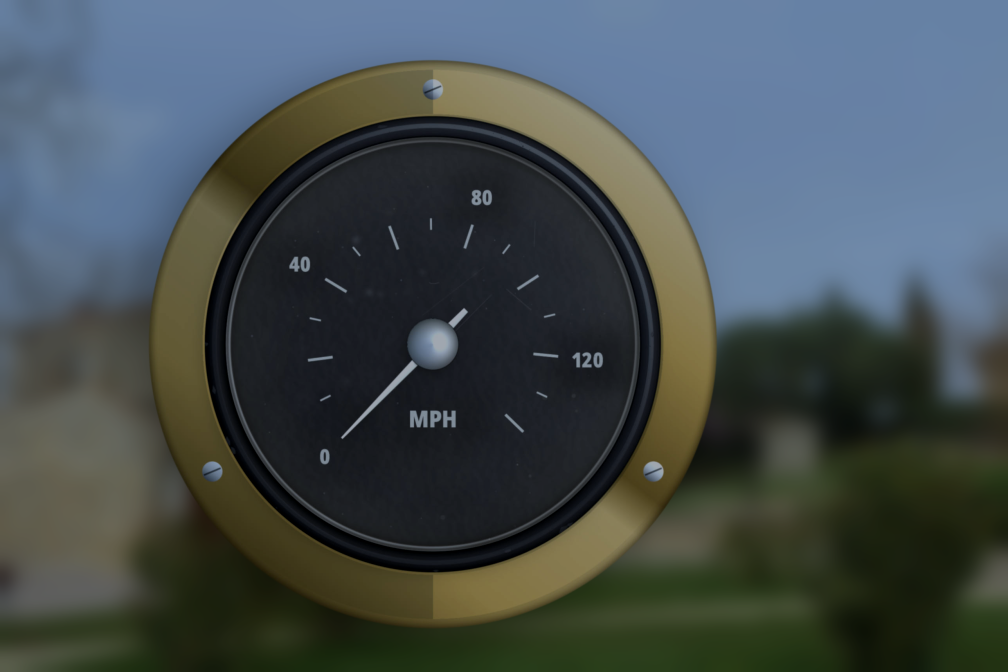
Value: 0 (mph)
